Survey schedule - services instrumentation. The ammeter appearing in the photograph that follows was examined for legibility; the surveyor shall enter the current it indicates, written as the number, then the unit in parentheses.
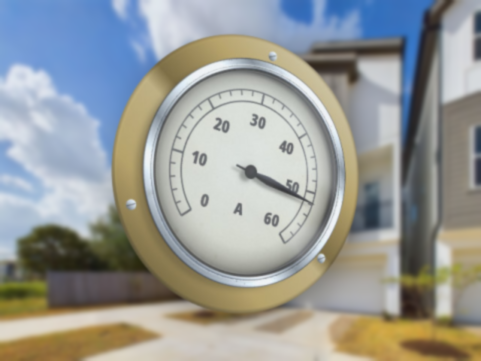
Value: 52 (A)
